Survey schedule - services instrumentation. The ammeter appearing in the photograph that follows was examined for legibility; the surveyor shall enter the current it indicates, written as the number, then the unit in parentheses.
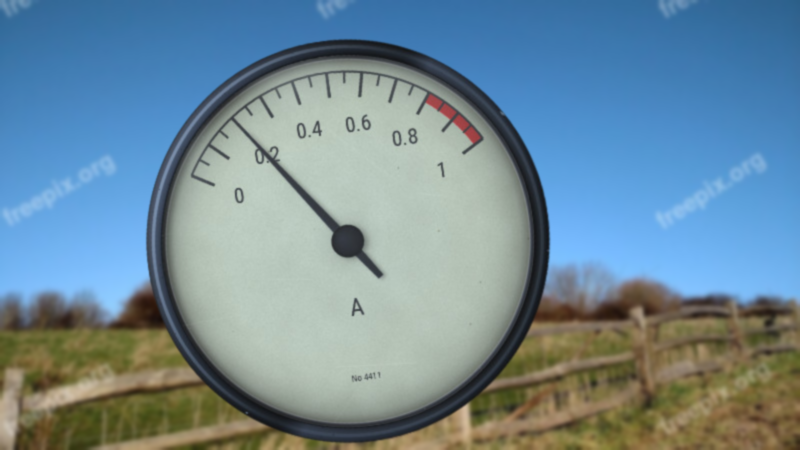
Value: 0.2 (A)
